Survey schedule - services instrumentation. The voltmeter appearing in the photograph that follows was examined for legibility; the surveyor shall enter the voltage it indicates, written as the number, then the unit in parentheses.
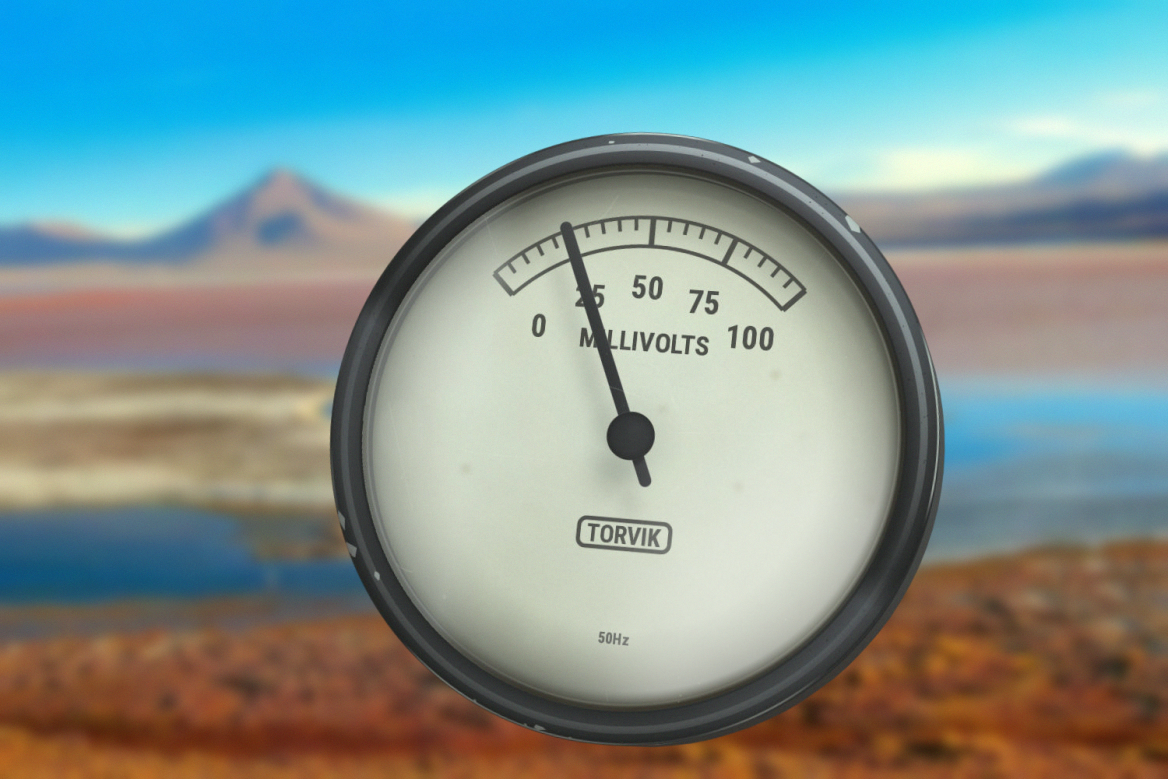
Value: 25 (mV)
